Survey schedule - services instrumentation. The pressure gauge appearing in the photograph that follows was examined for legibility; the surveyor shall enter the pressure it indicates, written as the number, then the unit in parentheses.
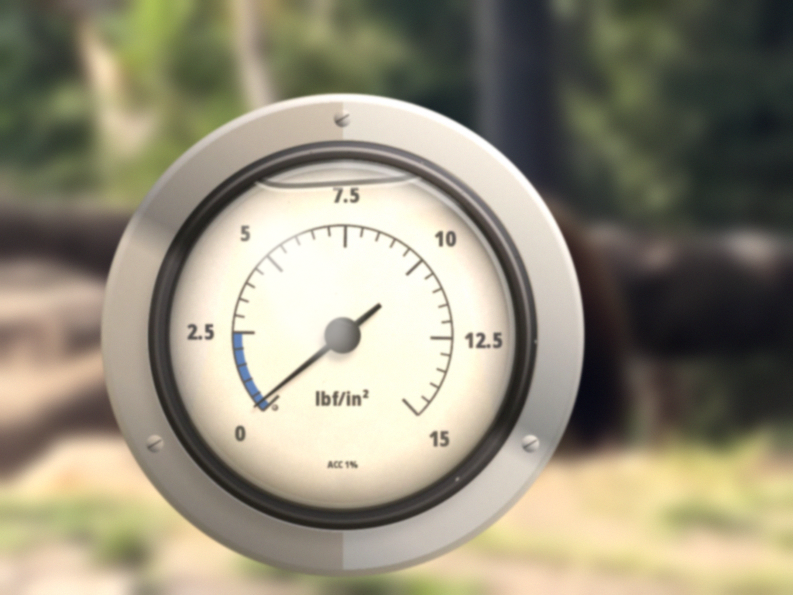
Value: 0.25 (psi)
